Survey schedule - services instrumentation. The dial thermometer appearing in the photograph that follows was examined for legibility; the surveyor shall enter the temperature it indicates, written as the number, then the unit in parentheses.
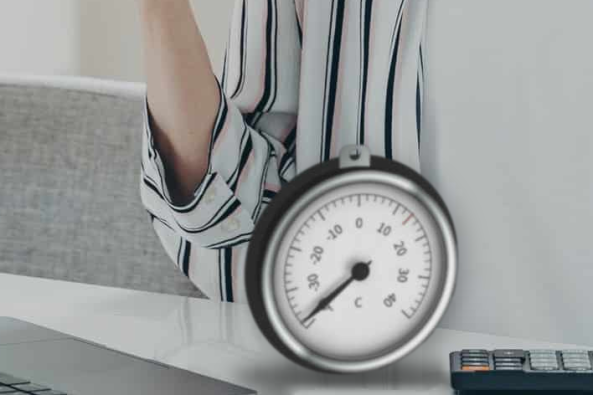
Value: -38 (°C)
